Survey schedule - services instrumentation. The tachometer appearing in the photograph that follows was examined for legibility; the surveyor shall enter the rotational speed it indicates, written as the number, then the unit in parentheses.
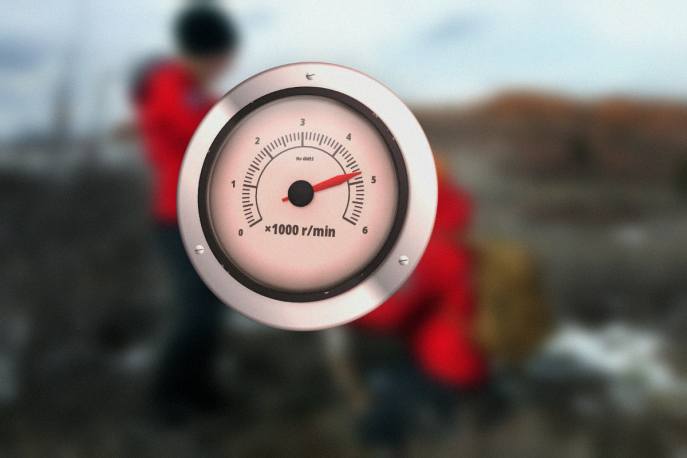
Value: 4800 (rpm)
